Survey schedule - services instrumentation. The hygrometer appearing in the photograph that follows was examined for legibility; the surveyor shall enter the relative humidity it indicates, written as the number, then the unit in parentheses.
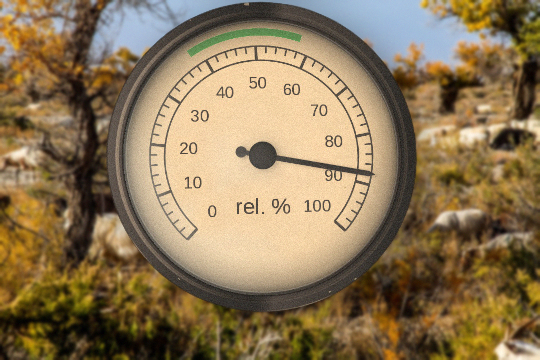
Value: 88 (%)
